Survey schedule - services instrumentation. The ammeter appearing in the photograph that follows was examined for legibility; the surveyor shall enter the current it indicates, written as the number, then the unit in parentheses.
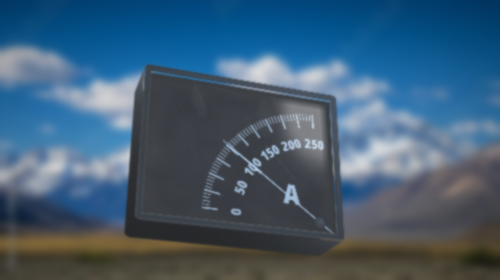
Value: 100 (A)
